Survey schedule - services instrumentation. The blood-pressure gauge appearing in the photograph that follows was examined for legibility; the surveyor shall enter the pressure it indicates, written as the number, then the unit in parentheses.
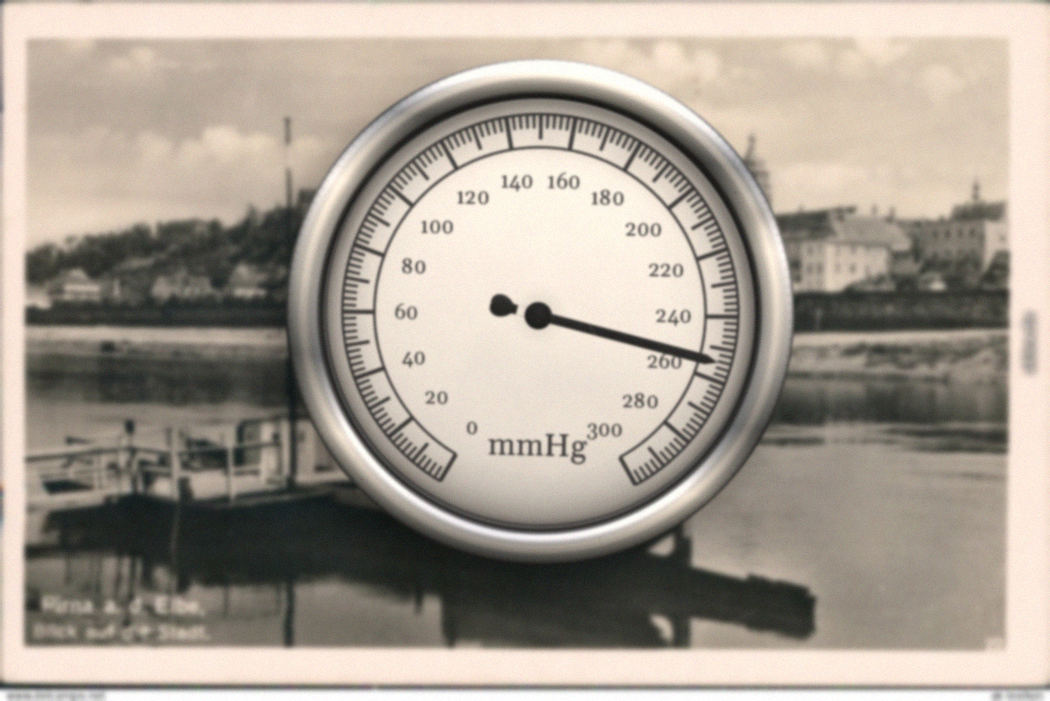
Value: 254 (mmHg)
